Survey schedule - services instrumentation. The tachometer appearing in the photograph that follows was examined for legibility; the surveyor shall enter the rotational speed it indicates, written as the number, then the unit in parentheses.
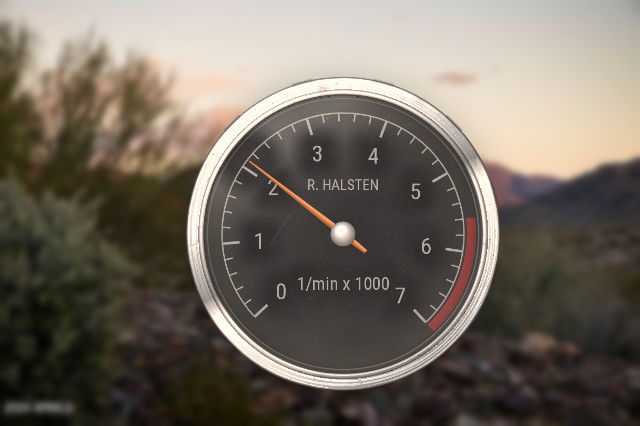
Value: 2100 (rpm)
